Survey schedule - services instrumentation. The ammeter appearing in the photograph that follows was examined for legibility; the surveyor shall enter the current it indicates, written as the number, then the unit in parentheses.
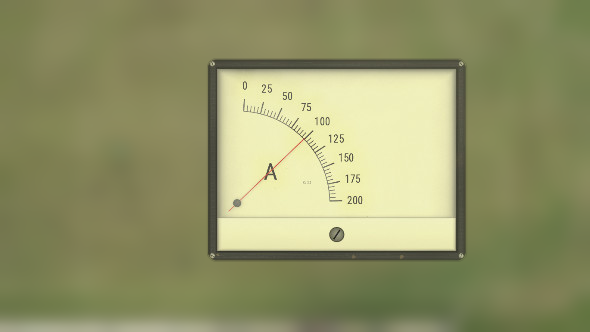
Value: 100 (A)
